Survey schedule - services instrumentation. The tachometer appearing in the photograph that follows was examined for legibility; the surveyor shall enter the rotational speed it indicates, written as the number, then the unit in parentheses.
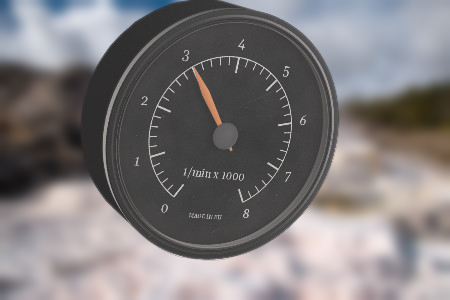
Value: 3000 (rpm)
